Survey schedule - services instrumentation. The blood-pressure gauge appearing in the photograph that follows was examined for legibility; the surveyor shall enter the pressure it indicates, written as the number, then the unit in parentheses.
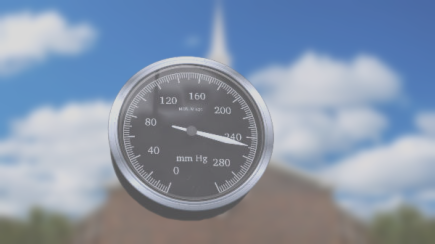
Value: 250 (mmHg)
